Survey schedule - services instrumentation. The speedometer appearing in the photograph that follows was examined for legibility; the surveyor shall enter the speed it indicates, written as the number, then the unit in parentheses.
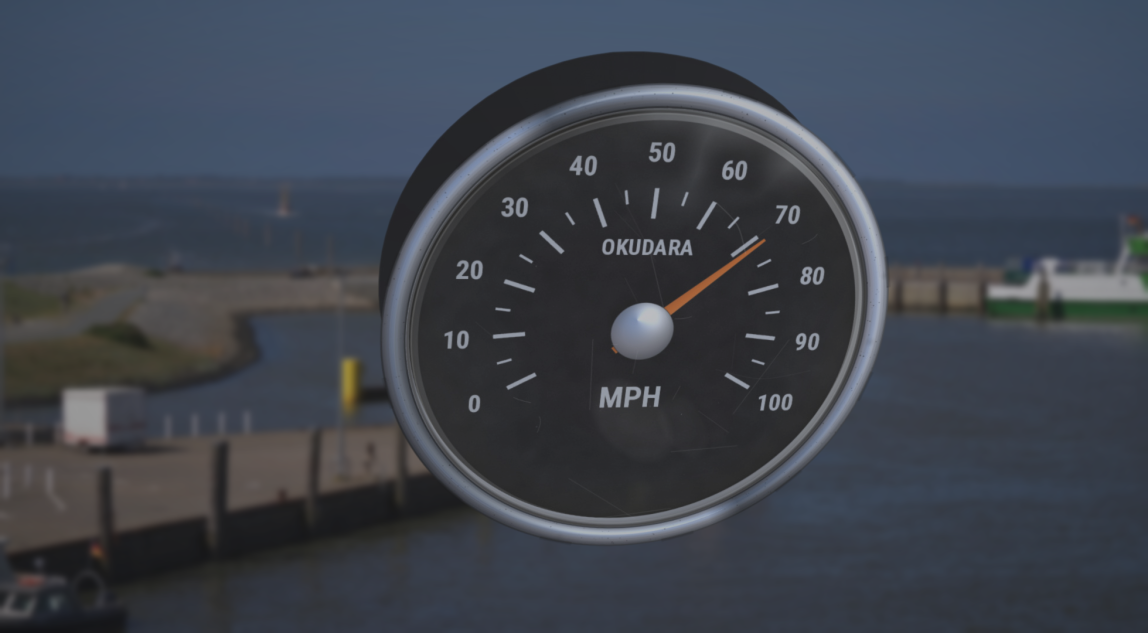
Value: 70 (mph)
